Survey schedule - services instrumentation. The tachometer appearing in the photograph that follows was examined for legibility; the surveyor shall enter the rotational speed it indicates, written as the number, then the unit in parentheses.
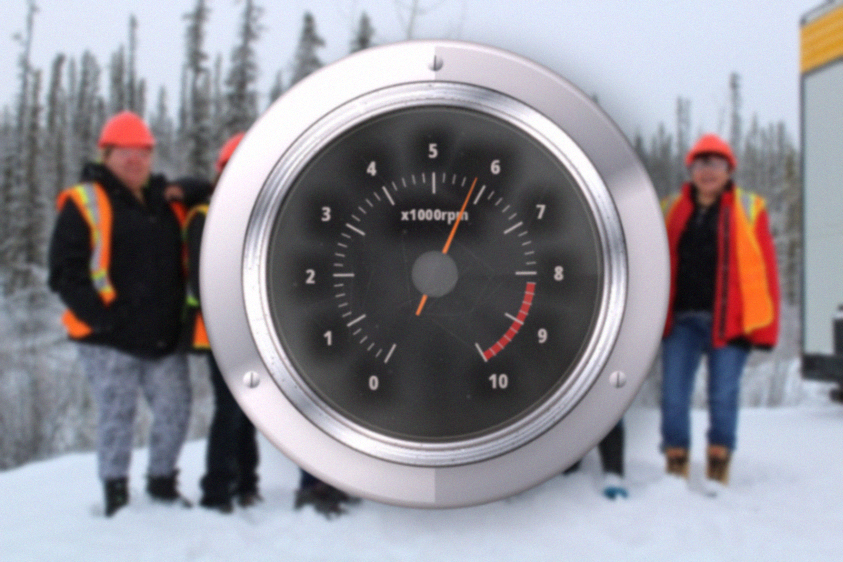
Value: 5800 (rpm)
